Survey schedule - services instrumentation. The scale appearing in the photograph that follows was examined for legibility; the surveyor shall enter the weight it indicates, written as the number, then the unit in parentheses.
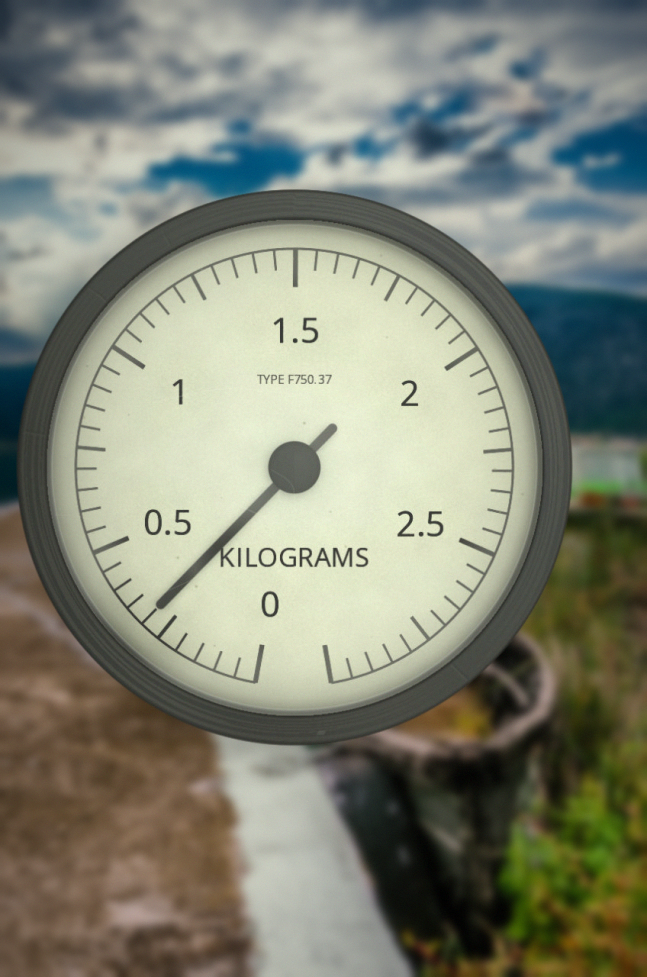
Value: 0.3 (kg)
